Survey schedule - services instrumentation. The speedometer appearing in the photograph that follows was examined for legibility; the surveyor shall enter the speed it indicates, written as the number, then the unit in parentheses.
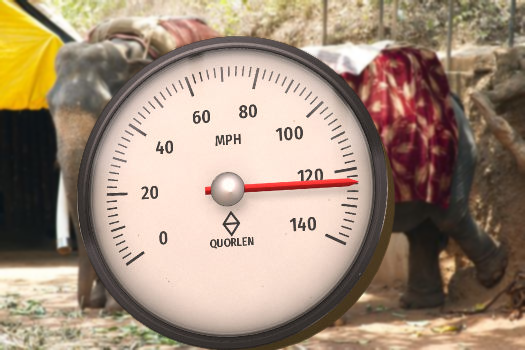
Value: 124 (mph)
